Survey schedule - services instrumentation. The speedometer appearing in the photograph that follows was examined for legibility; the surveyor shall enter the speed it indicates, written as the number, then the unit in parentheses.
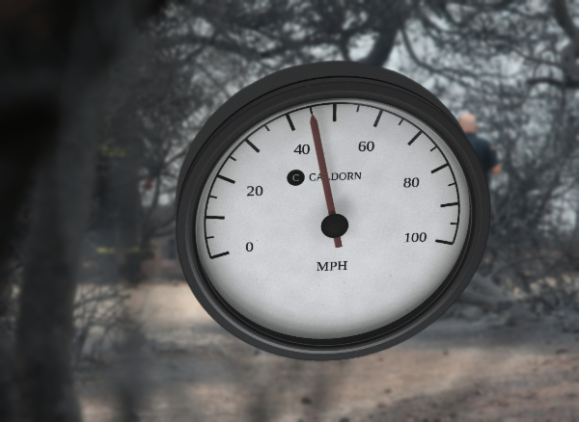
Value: 45 (mph)
